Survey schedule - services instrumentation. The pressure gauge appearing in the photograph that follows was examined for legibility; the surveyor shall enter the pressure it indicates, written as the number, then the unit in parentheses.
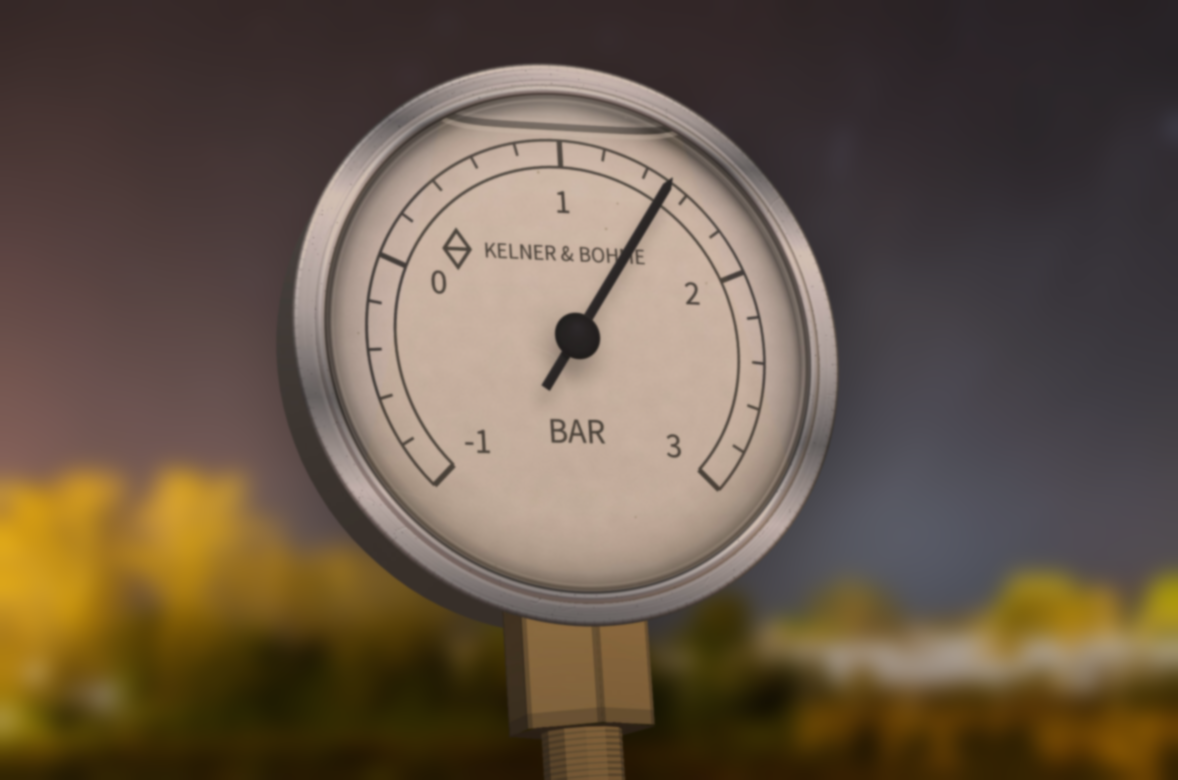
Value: 1.5 (bar)
